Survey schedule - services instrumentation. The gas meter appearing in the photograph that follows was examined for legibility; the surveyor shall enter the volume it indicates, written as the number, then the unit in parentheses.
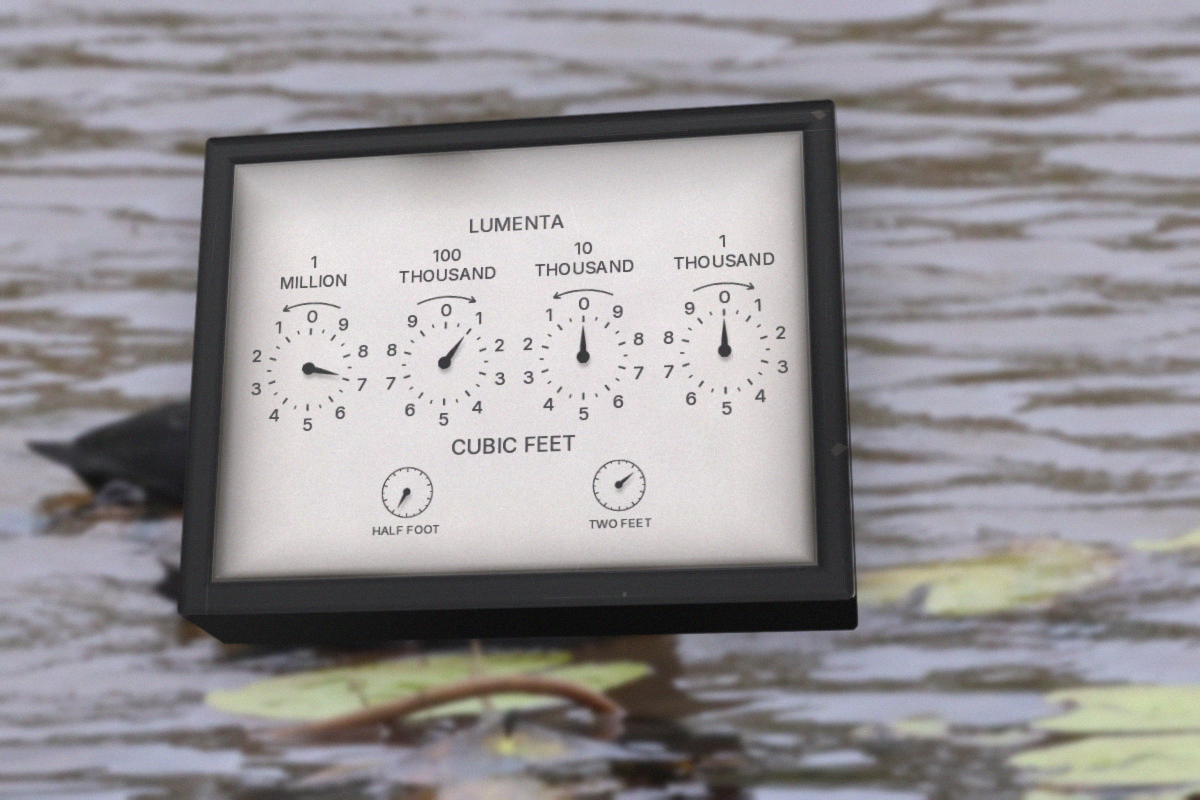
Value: 710000 (ft³)
